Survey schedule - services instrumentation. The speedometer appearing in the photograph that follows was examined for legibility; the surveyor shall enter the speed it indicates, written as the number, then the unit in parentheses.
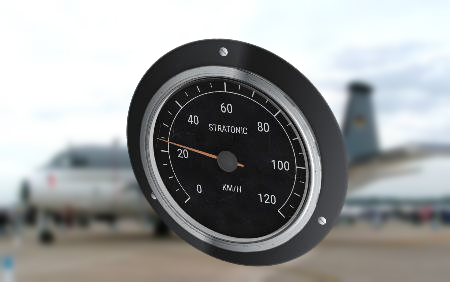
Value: 25 (km/h)
